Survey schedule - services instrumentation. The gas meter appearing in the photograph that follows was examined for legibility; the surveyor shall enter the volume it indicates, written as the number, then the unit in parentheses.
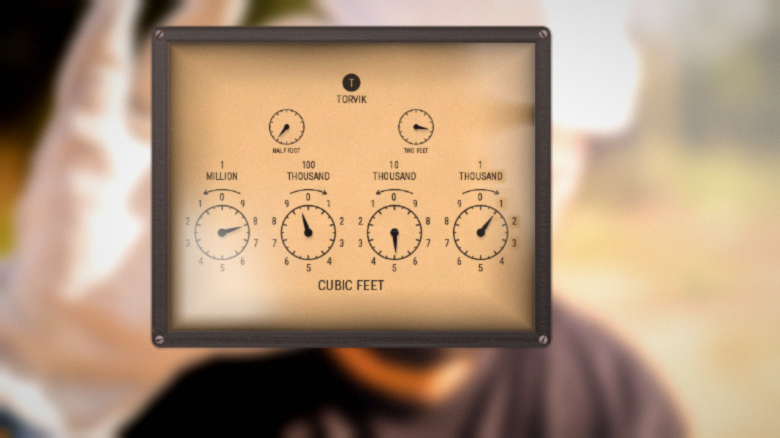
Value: 795100 (ft³)
